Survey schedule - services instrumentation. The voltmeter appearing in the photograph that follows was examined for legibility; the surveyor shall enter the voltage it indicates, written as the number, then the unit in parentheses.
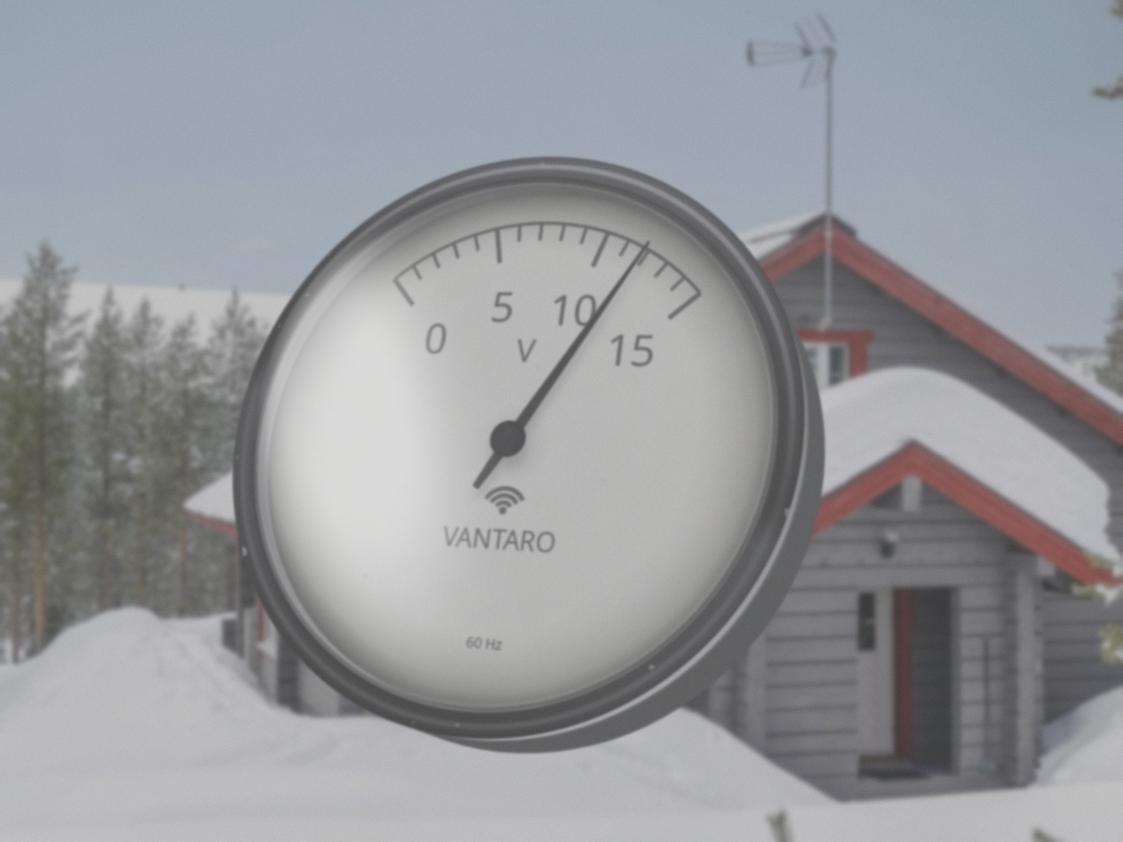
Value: 12 (V)
